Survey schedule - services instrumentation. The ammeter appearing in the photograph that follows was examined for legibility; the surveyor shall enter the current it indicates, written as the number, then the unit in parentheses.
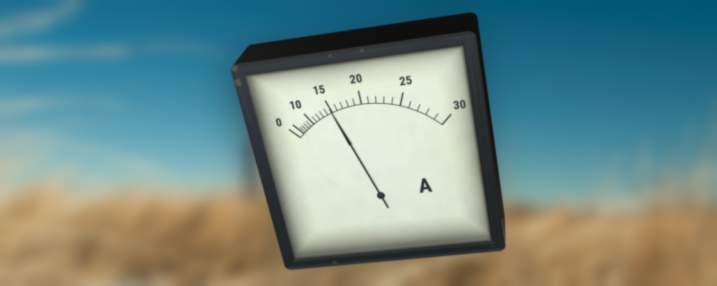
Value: 15 (A)
